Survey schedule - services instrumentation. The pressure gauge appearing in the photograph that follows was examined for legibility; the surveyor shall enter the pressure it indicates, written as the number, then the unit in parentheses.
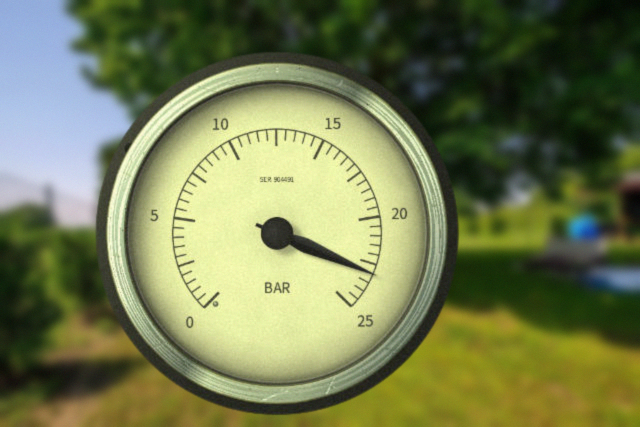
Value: 23 (bar)
